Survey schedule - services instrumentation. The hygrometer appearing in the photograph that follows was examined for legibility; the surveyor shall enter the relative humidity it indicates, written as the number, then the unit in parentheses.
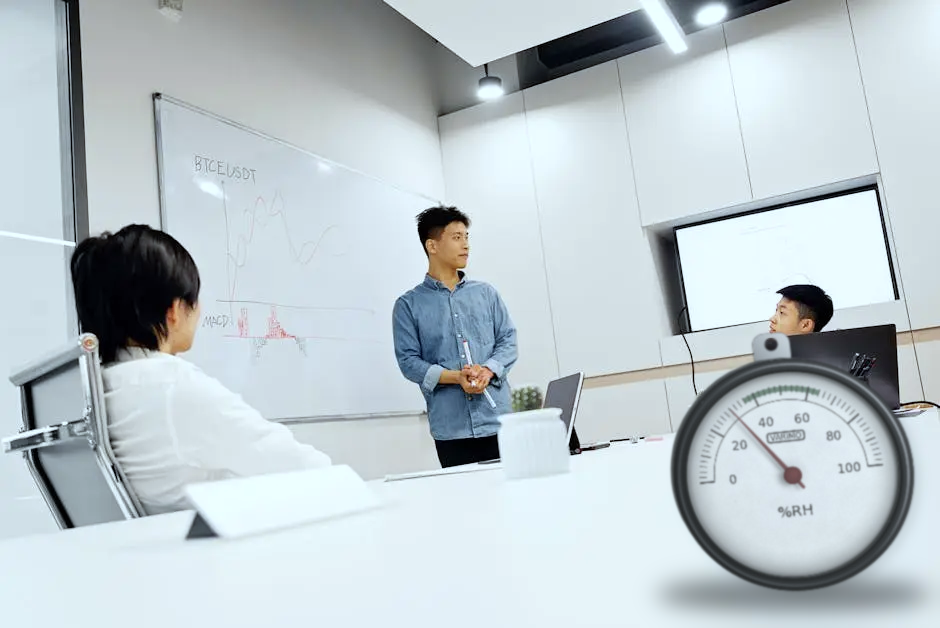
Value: 30 (%)
